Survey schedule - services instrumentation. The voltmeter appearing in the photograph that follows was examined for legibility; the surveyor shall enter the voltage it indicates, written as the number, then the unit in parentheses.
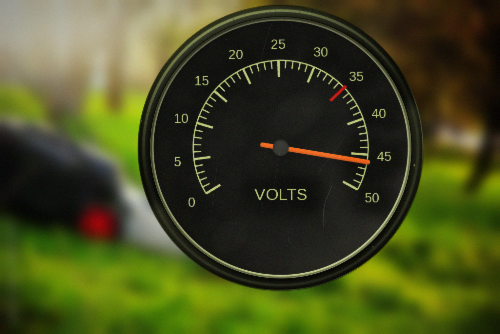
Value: 46 (V)
